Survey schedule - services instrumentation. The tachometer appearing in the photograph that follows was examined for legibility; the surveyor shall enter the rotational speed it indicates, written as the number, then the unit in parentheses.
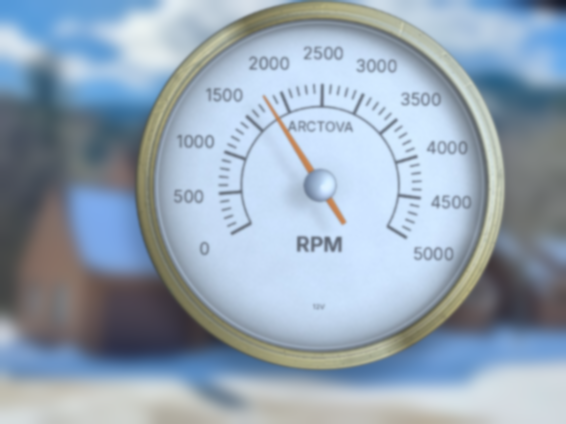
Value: 1800 (rpm)
